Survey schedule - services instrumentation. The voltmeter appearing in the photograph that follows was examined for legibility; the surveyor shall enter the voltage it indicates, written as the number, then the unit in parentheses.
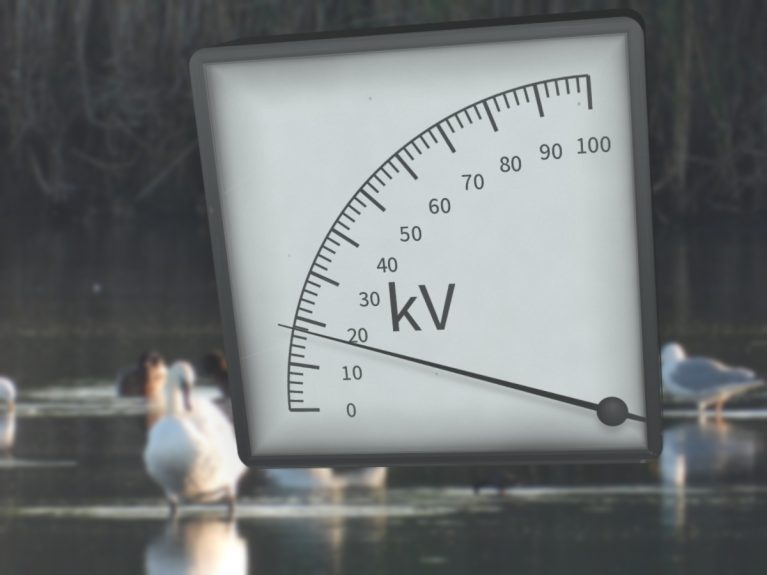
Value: 18 (kV)
